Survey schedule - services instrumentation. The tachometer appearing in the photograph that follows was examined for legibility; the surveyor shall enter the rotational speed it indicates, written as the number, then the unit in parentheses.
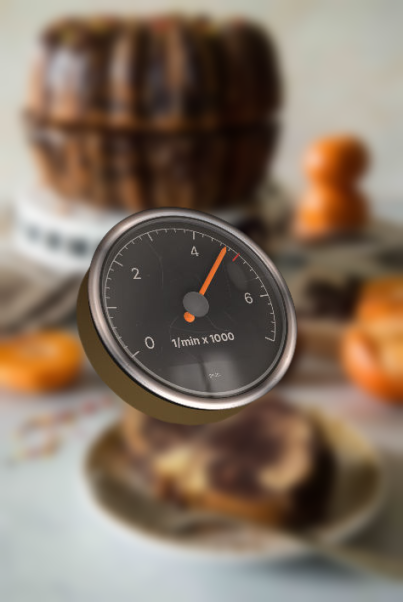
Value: 4700 (rpm)
